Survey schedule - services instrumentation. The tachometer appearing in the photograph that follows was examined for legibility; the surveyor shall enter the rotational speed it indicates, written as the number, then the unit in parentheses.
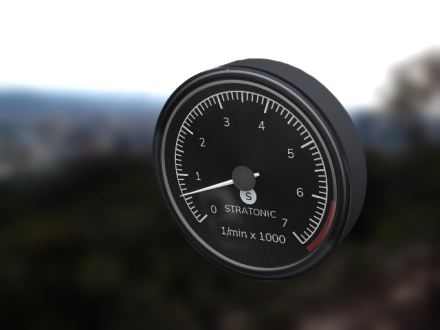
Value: 600 (rpm)
